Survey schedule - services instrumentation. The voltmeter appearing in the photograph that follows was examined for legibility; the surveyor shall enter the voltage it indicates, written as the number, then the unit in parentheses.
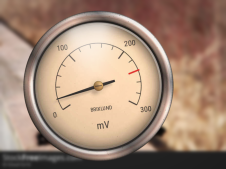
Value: 20 (mV)
